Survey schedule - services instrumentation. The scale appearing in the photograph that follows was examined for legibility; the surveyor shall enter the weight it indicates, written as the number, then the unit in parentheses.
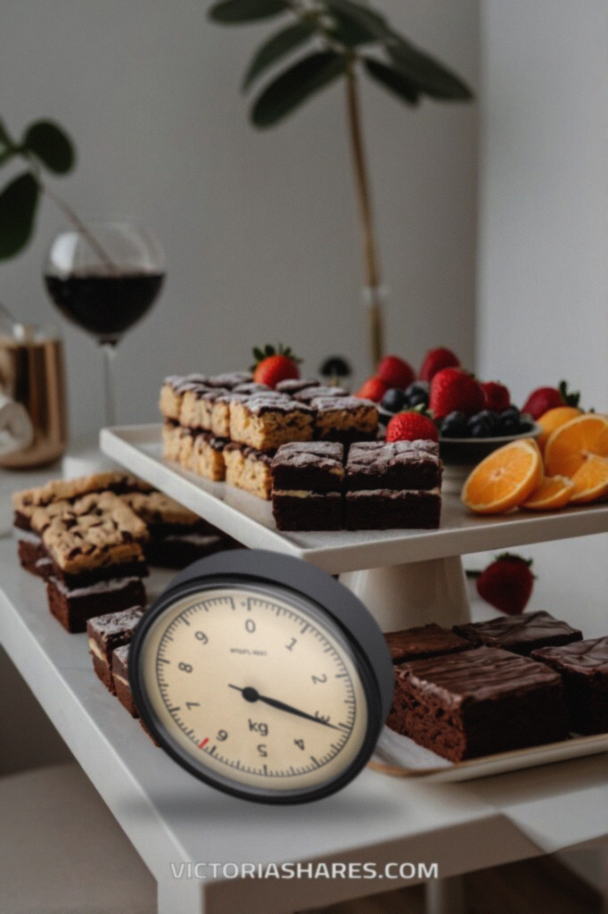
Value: 3 (kg)
